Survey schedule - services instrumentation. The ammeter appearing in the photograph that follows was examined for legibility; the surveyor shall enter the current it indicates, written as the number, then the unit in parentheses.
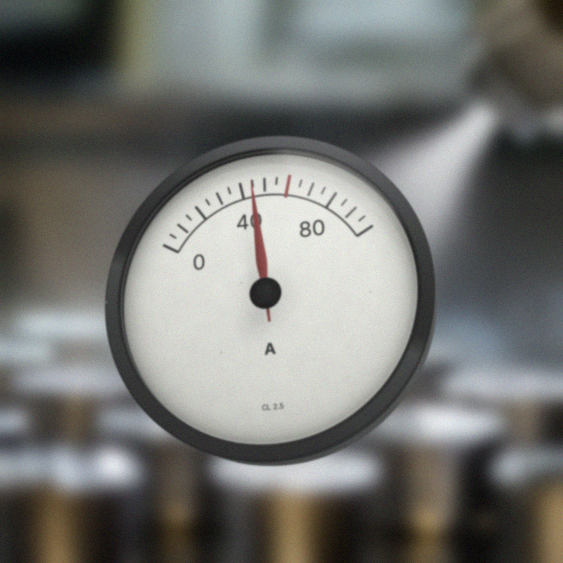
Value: 45 (A)
